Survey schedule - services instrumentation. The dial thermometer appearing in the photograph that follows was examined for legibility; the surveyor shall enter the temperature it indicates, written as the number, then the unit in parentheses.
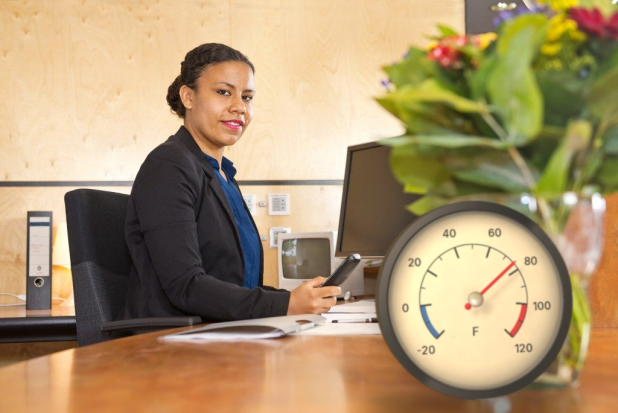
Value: 75 (°F)
